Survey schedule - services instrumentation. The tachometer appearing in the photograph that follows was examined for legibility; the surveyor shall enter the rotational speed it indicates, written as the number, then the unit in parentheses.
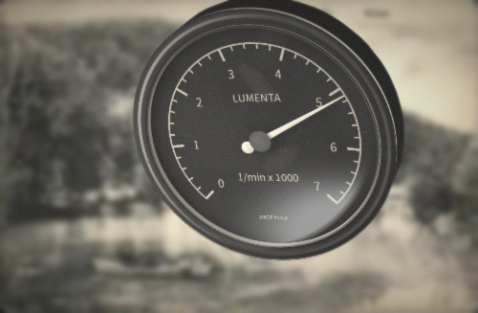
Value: 5100 (rpm)
